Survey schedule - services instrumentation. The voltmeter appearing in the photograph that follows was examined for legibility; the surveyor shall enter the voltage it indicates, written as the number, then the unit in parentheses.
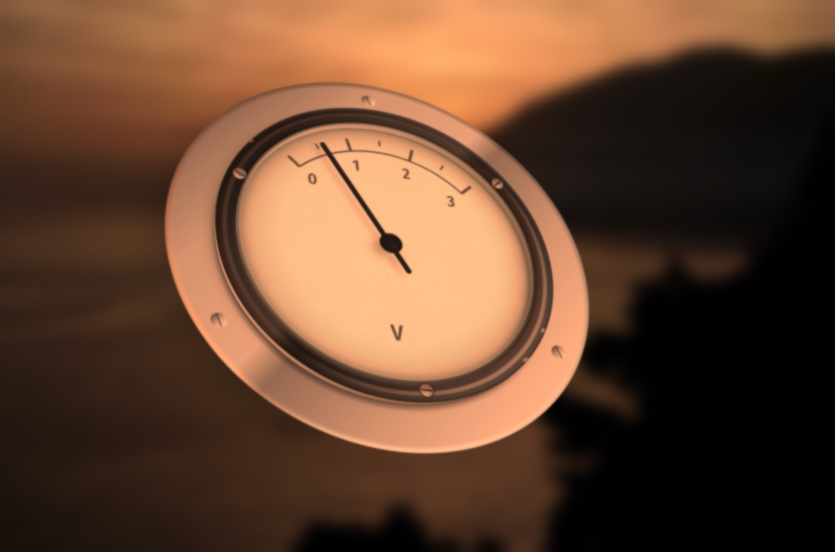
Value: 0.5 (V)
